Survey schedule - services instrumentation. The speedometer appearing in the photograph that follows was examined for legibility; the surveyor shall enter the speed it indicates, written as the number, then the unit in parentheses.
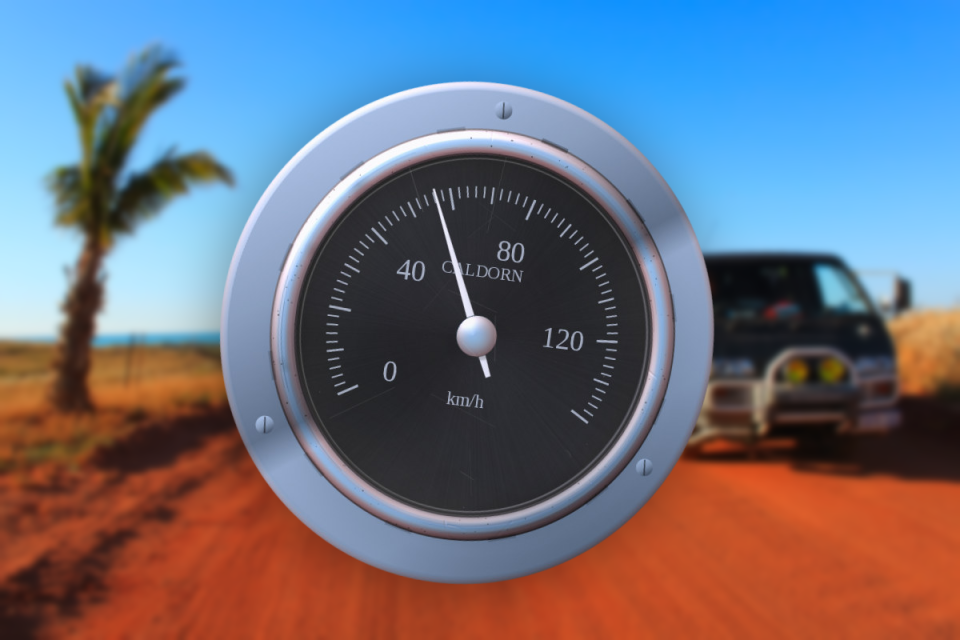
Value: 56 (km/h)
